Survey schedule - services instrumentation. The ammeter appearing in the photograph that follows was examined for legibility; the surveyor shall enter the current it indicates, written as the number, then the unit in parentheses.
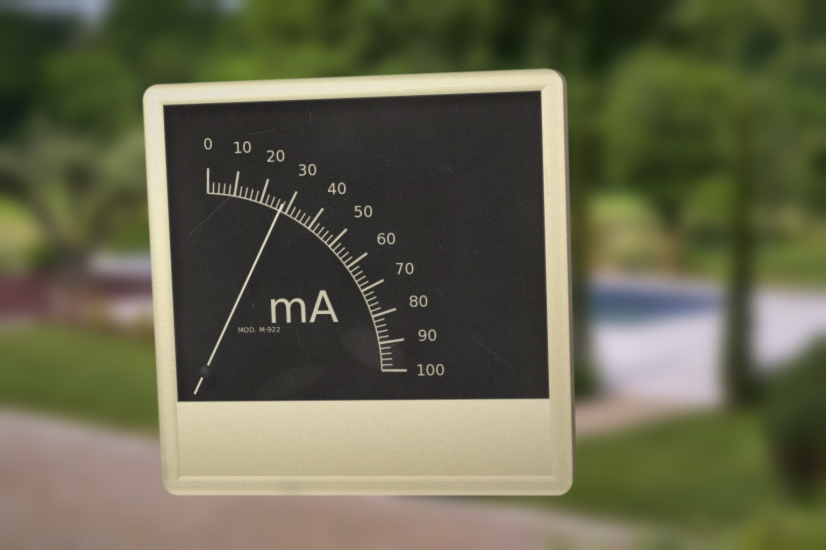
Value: 28 (mA)
